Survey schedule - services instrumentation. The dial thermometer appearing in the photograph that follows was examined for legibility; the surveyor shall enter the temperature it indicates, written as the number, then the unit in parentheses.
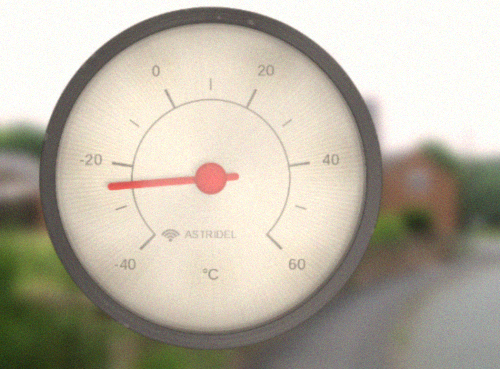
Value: -25 (°C)
